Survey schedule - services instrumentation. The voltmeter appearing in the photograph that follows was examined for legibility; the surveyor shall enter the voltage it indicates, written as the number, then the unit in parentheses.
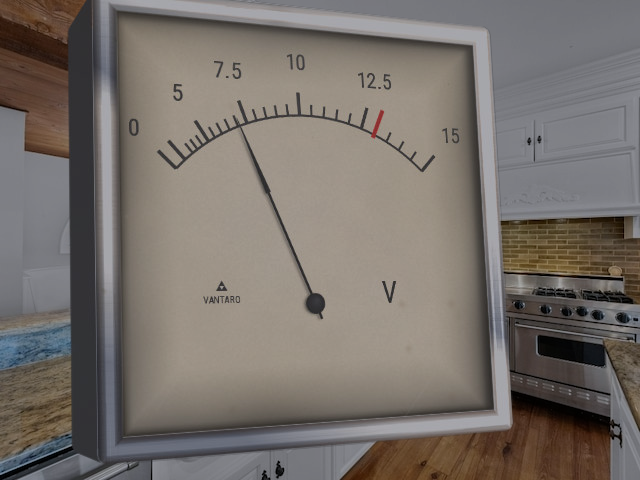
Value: 7 (V)
